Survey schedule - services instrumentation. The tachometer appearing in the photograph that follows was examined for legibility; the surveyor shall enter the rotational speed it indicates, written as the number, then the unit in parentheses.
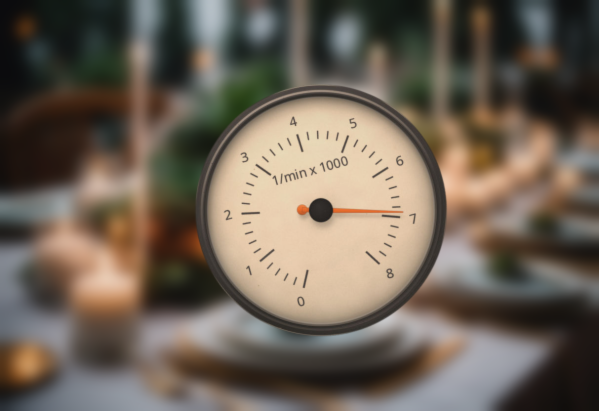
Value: 6900 (rpm)
